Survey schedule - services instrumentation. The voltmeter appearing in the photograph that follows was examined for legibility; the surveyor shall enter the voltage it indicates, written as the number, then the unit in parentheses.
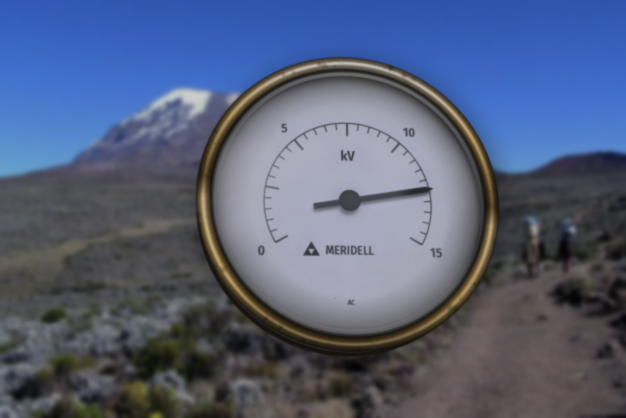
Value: 12.5 (kV)
